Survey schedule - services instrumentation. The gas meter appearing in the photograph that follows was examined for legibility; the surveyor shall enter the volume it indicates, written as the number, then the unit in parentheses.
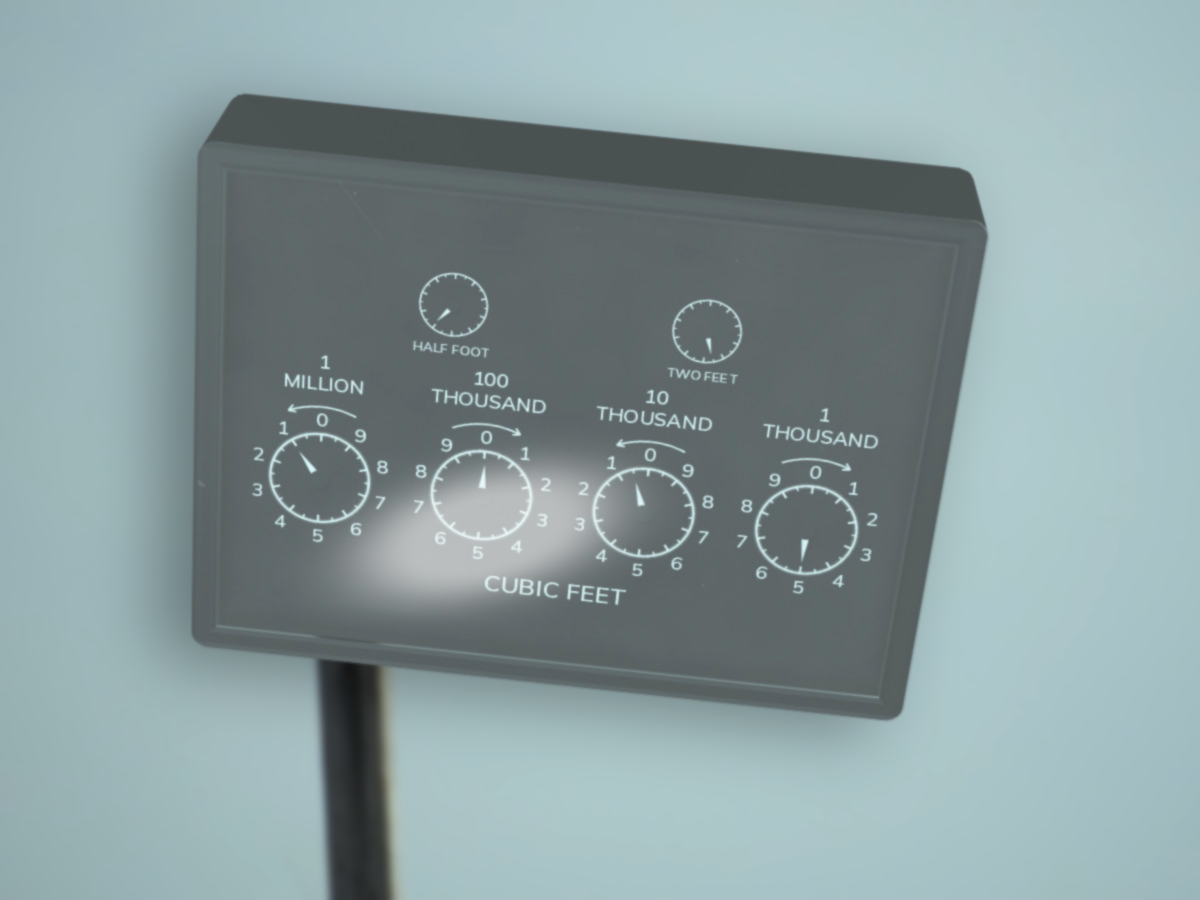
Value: 100500 (ft³)
